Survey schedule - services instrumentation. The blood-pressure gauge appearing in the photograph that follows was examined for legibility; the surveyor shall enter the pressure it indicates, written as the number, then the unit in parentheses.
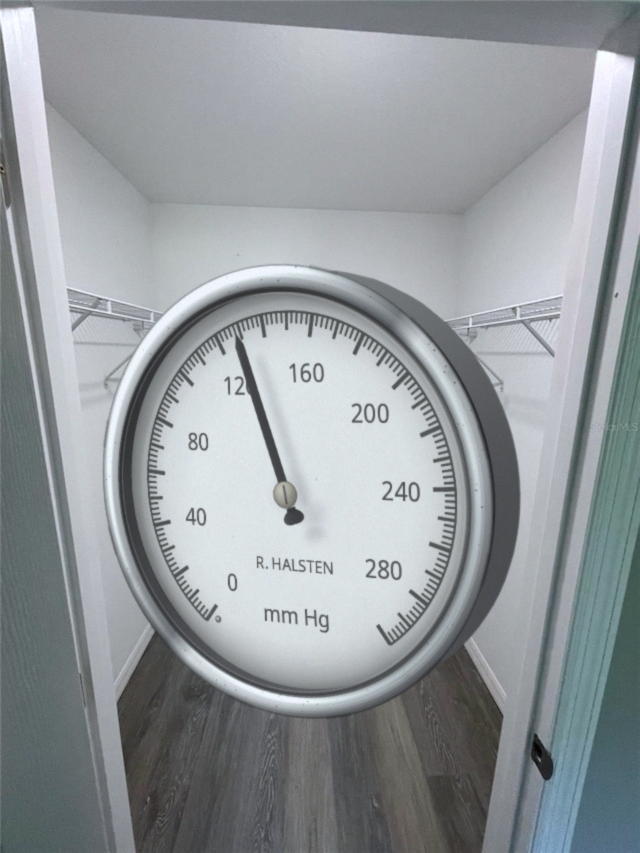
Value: 130 (mmHg)
